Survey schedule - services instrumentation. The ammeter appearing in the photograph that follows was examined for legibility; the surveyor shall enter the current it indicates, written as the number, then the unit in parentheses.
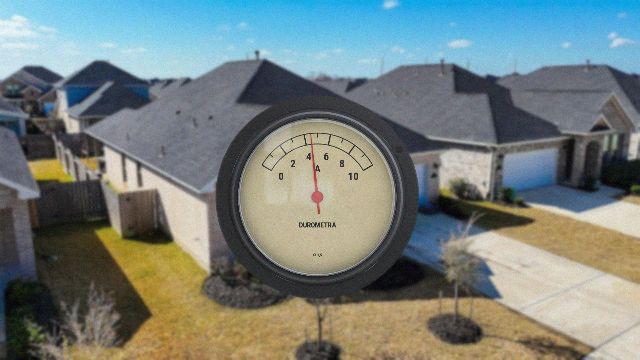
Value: 4.5 (A)
